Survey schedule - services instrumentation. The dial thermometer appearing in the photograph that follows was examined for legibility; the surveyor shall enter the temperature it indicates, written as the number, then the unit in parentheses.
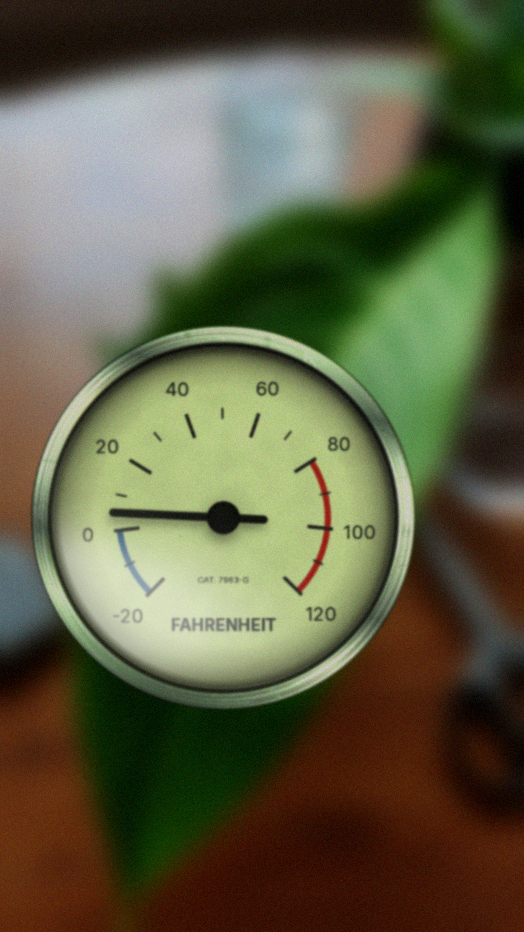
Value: 5 (°F)
